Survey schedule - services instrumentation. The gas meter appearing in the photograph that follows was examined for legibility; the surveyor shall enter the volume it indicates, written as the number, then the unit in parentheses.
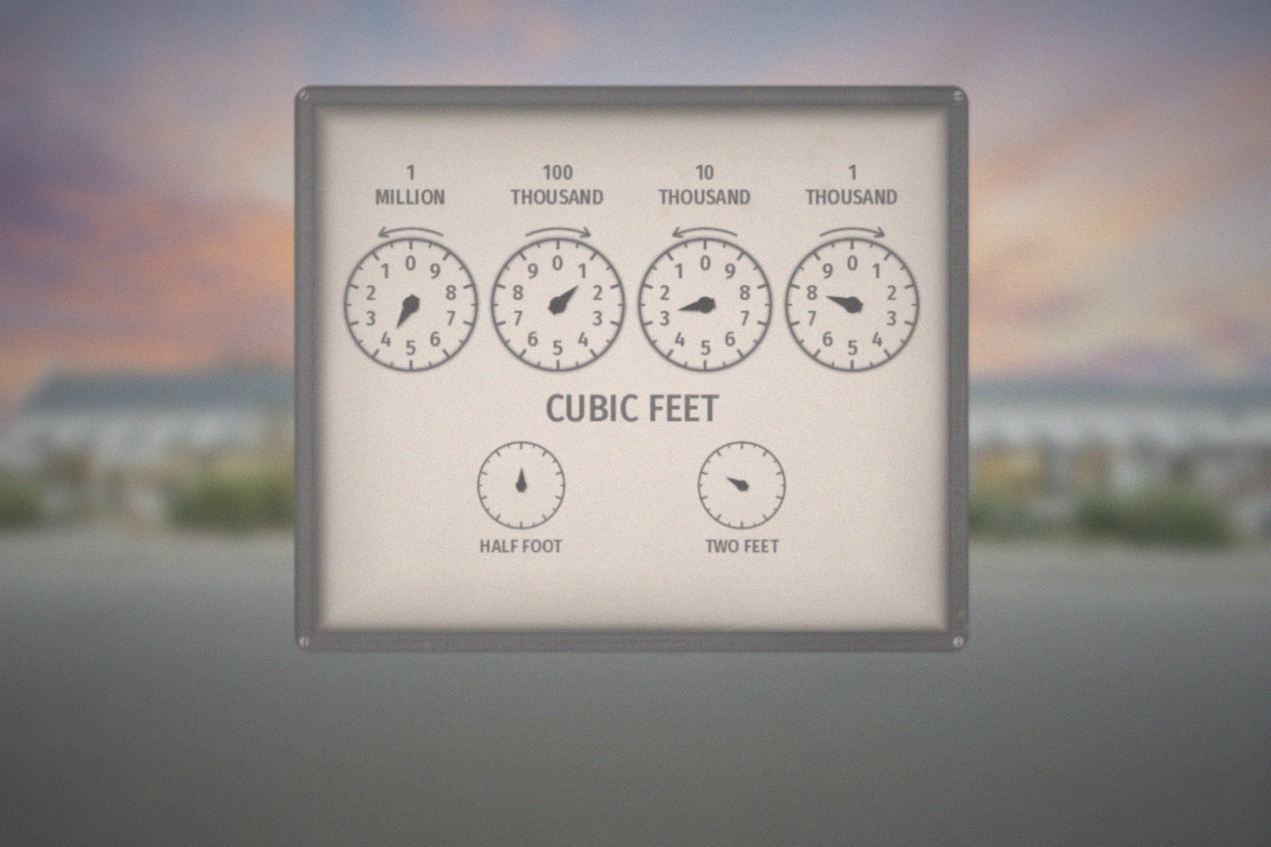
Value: 412800 (ft³)
